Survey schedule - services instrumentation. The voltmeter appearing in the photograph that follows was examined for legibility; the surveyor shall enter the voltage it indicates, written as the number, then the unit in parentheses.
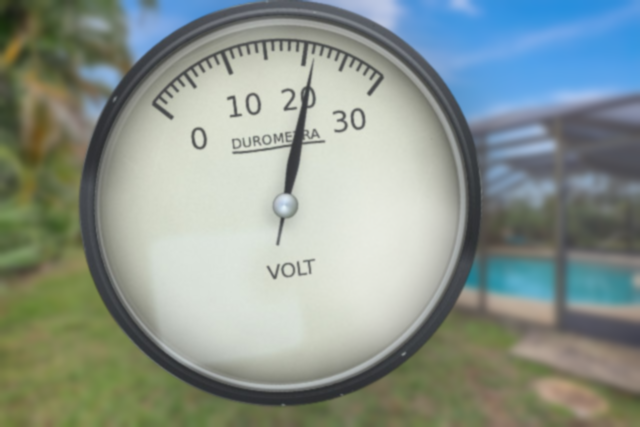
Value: 21 (V)
